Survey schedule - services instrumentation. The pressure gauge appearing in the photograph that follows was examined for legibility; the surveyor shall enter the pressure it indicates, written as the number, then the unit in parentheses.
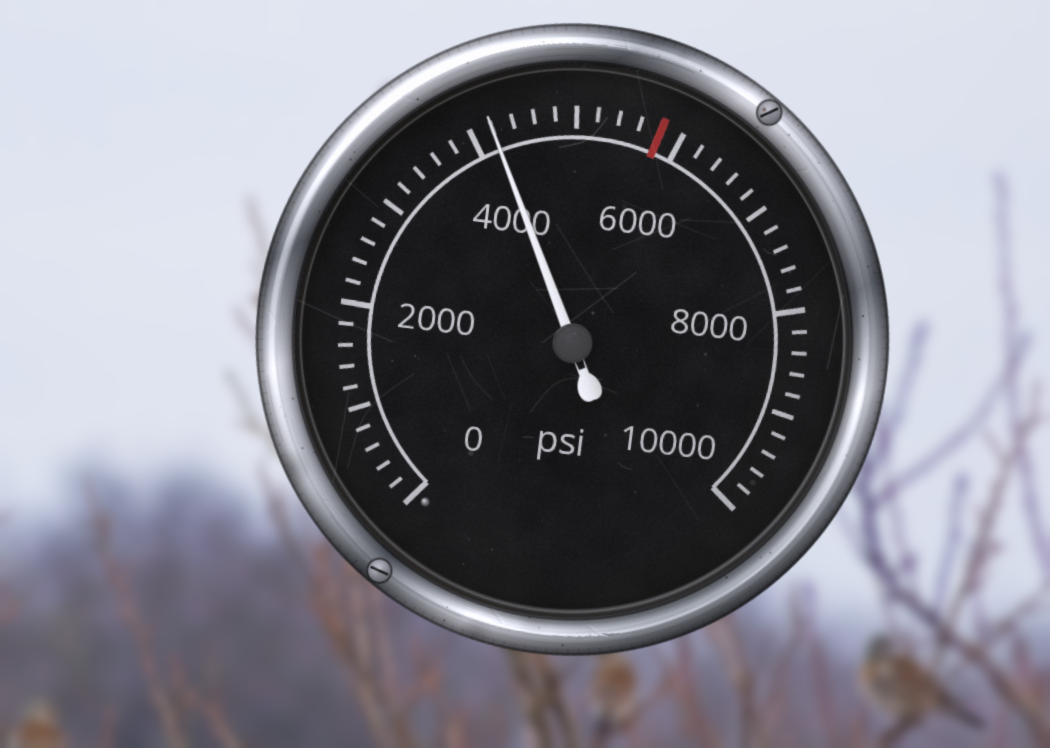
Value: 4200 (psi)
